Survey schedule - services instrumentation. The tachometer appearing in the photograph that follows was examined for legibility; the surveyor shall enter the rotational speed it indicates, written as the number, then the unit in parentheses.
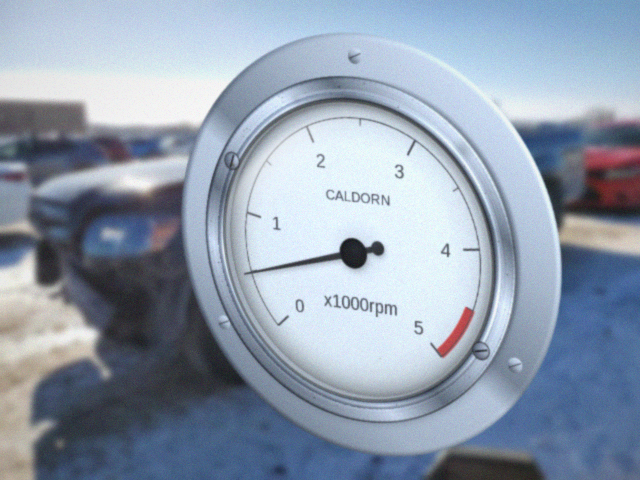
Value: 500 (rpm)
